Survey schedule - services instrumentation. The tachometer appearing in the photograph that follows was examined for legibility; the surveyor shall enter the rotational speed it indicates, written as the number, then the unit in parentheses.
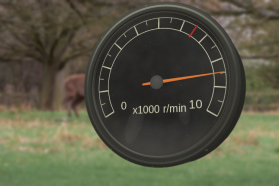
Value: 8500 (rpm)
